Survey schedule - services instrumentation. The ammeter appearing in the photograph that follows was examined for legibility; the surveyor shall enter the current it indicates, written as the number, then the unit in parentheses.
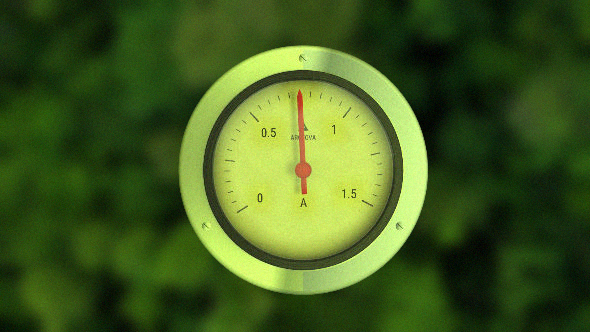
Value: 0.75 (A)
